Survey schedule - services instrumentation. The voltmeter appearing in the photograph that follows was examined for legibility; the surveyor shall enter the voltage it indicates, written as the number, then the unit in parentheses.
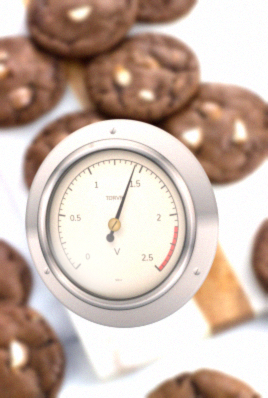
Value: 1.45 (V)
